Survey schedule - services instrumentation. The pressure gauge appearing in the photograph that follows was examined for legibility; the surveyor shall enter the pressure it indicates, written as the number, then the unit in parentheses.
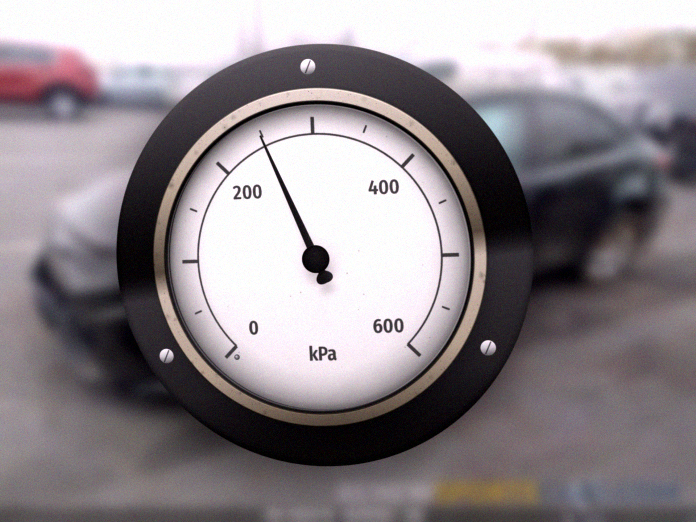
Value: 250 (kPa)
